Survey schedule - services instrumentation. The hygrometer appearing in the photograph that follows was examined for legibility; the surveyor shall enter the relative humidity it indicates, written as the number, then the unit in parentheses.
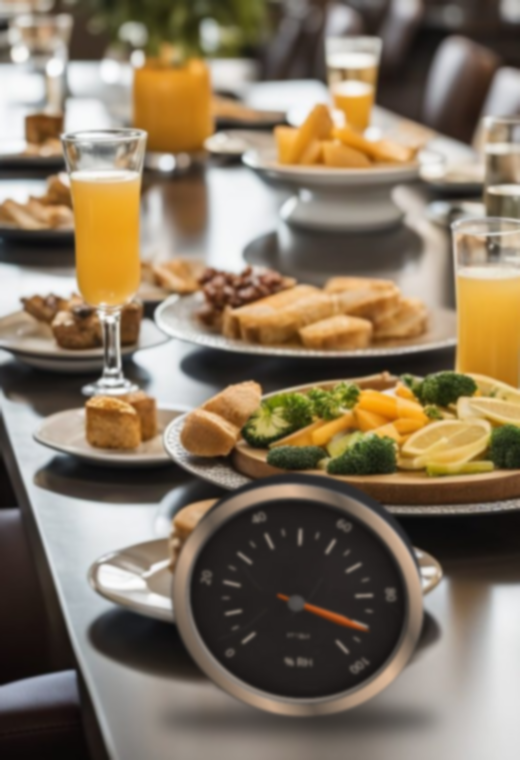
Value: 90 (%)
